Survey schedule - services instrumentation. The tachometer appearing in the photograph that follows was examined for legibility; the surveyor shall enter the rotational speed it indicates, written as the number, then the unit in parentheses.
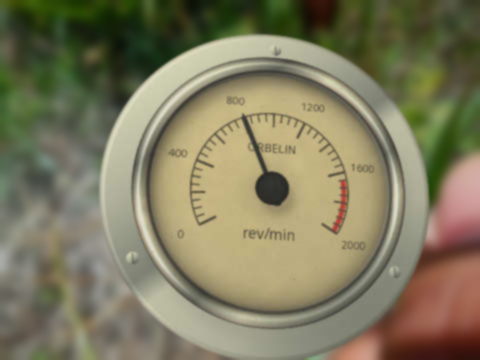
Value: 800 (rpm)
